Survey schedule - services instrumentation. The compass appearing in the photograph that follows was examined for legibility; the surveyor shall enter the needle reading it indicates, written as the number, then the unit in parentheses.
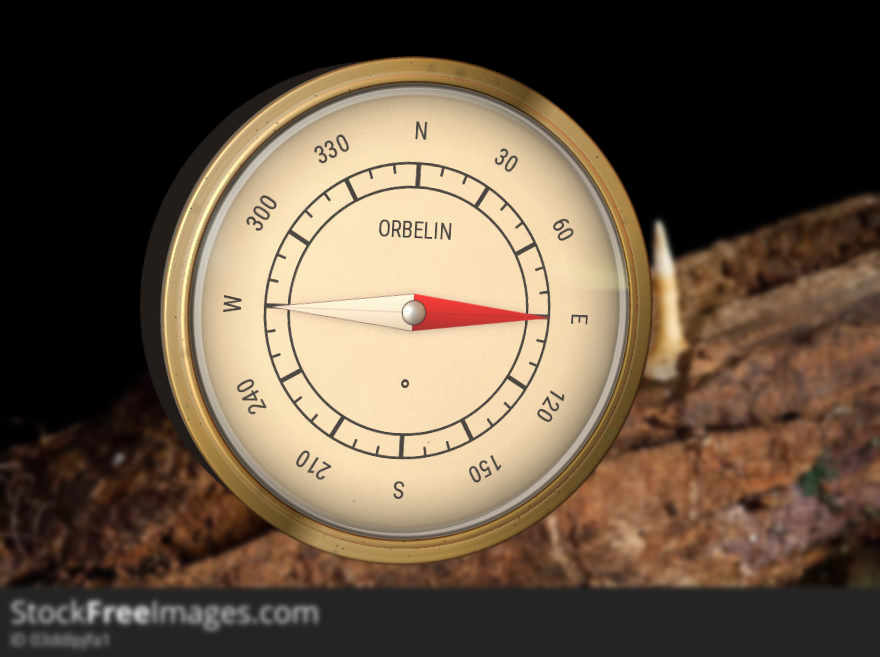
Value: 90 (°)
